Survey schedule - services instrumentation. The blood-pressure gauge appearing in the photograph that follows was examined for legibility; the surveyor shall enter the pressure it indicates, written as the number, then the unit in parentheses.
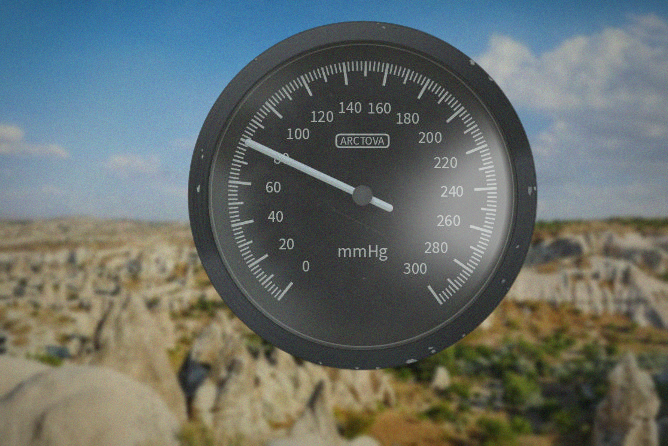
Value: 80 (mmHg)
